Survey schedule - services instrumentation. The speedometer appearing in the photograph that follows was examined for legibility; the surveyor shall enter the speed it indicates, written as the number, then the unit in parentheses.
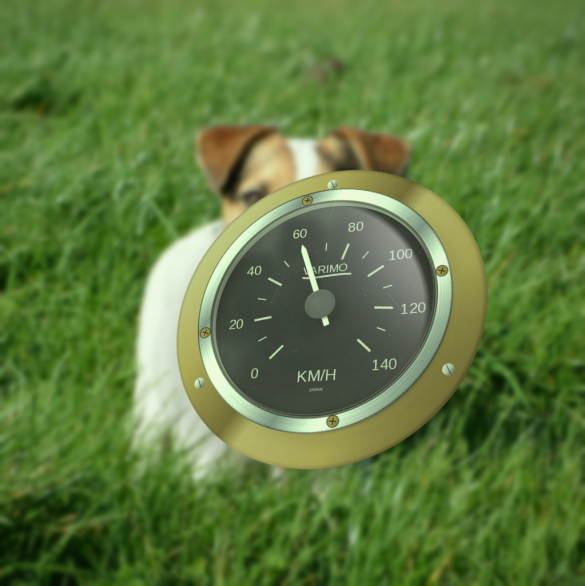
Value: 60 (km/h)
